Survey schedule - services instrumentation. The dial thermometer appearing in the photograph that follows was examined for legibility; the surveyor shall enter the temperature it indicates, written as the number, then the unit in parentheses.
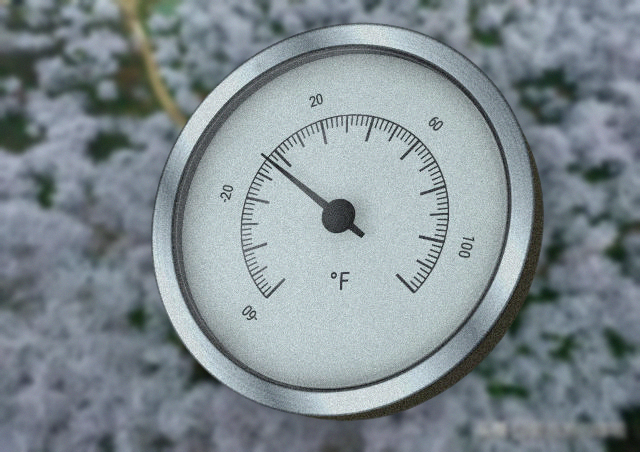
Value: -4 (°F)
